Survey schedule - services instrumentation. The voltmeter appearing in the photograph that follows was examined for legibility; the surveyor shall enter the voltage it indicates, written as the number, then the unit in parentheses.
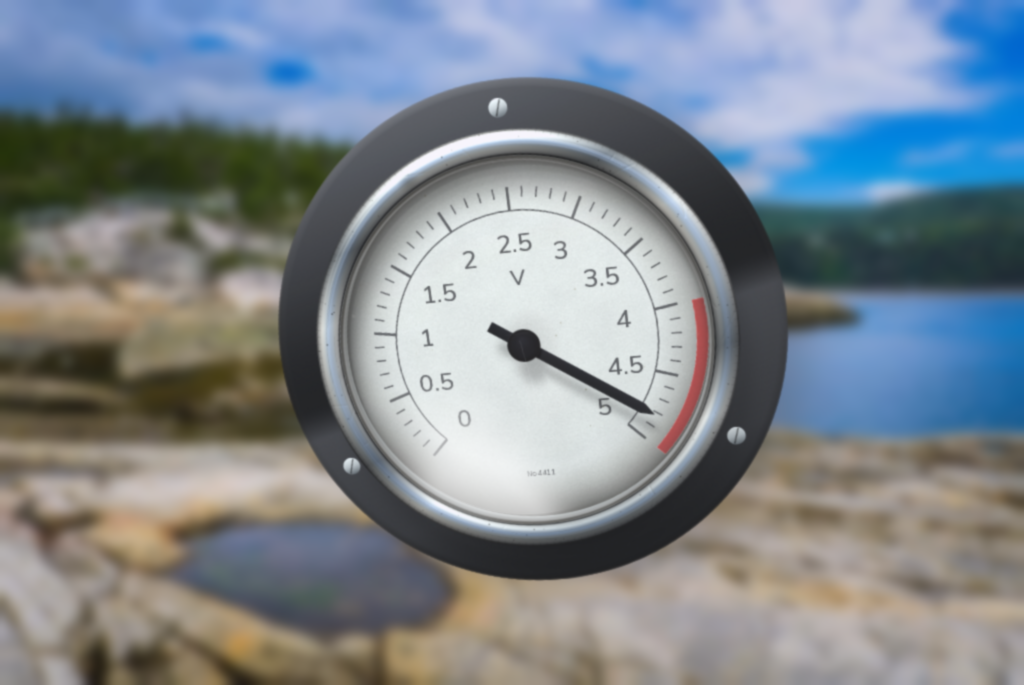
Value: 4.8 (V)
